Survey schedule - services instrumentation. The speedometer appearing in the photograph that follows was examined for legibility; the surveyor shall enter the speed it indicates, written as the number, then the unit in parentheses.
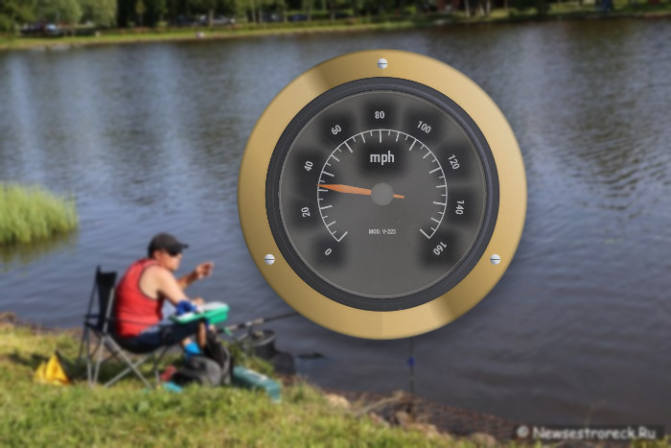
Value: 32.5 (mph)
